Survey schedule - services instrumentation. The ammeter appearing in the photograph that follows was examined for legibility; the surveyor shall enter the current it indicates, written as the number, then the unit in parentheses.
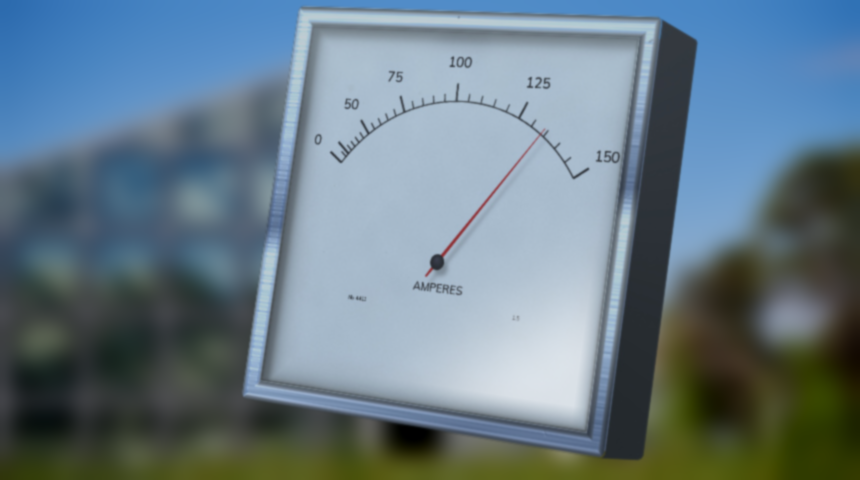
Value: 135 (A)
